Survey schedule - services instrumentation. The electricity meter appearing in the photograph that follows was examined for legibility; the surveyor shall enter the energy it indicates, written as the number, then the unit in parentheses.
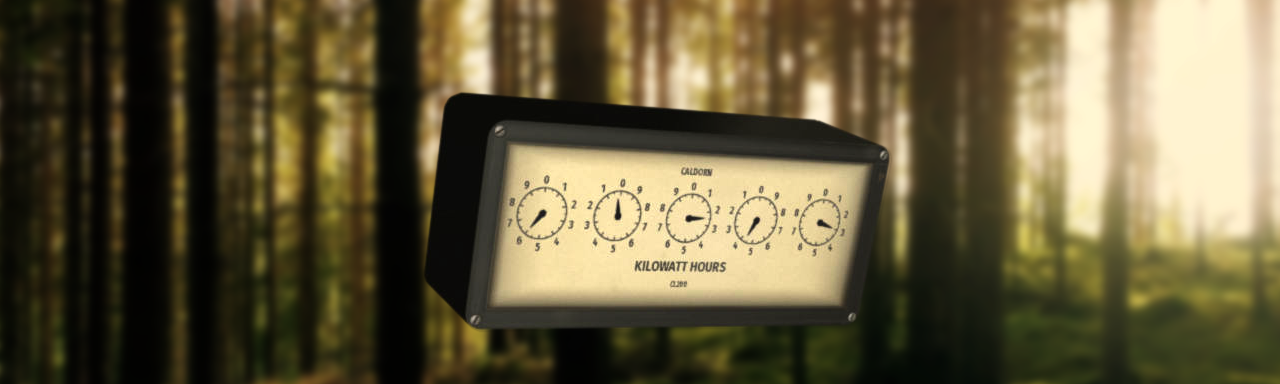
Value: 60243 (kWh)
